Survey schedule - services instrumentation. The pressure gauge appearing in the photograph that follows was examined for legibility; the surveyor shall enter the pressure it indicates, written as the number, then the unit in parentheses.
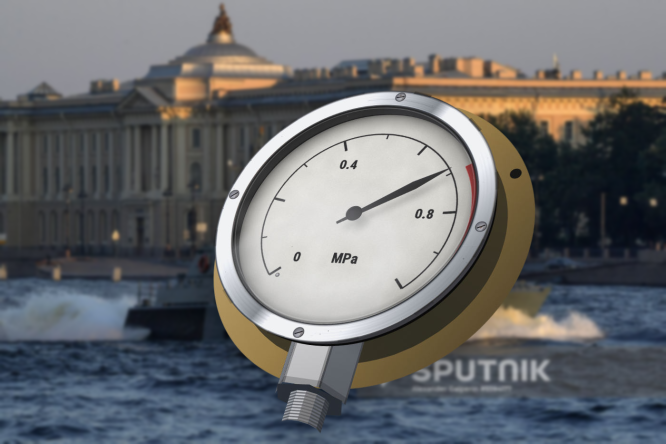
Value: 0.7 (MPa)
